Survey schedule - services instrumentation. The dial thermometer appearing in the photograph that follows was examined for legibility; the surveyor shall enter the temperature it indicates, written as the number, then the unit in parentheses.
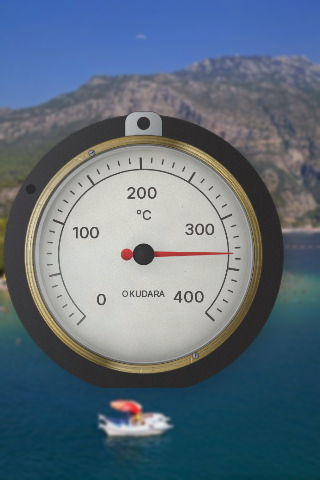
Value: 335 (°C)
